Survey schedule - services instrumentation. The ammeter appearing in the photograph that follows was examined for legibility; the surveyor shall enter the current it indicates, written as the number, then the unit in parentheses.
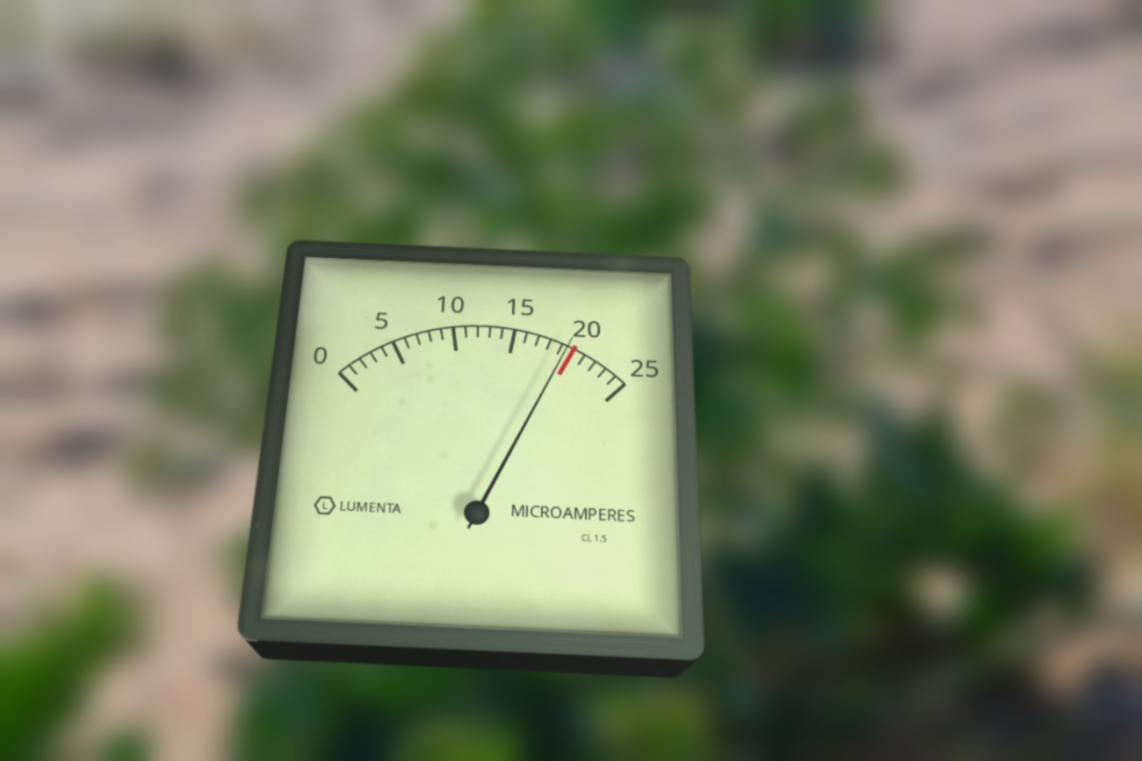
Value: 19.5 (µA)
